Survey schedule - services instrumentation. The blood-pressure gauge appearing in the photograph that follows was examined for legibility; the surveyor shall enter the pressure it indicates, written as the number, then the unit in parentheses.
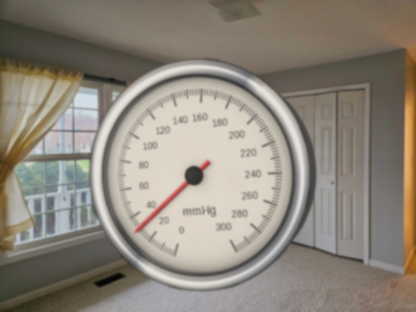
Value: 30 (mmHg)
